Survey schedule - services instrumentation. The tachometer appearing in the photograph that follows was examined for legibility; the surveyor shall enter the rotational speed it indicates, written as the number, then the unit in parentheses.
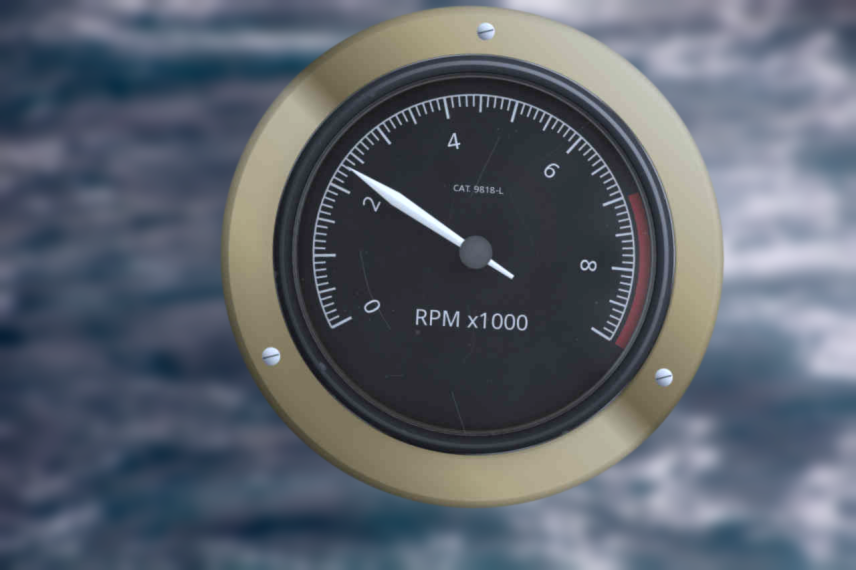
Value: 2300 (rpm)
